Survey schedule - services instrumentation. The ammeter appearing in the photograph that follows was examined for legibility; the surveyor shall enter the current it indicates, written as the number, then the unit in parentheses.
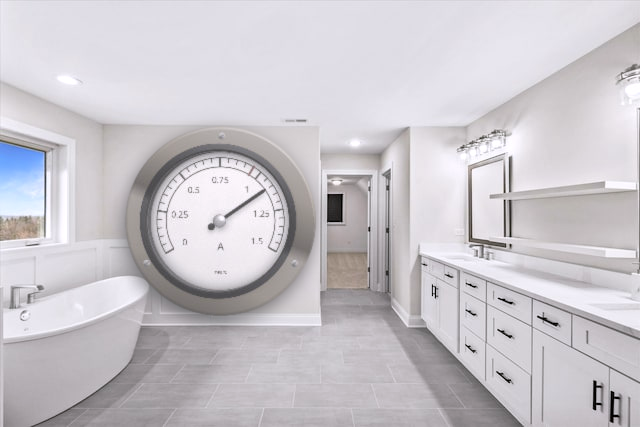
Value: 1.1 (A)
